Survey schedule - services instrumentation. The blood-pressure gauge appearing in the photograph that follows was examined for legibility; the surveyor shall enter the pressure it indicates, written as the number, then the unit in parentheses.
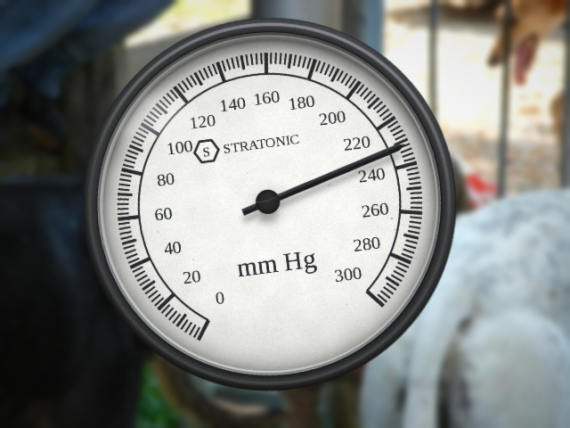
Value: 232 (mmHg)
